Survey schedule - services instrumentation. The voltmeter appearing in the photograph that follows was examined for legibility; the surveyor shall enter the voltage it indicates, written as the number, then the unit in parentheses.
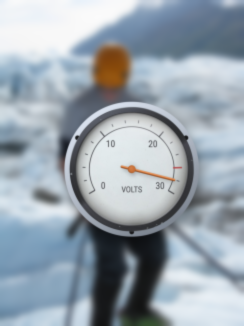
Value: 28 (V)
